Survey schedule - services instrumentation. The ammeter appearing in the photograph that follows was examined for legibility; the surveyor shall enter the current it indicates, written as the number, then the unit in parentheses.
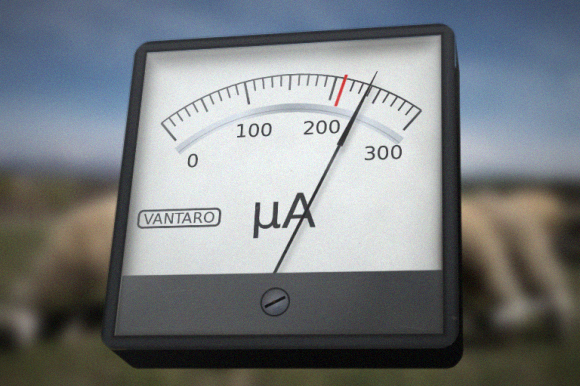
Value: 240 (µA)
